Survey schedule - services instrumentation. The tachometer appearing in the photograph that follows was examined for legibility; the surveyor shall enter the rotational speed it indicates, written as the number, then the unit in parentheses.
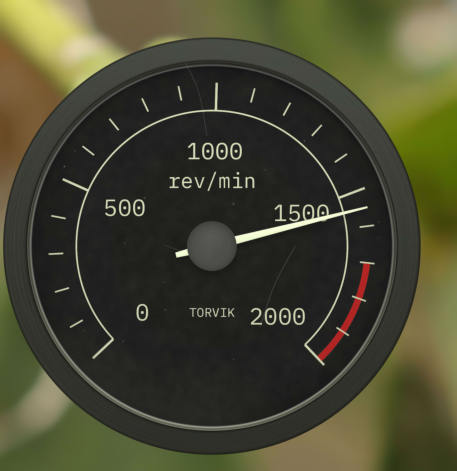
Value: 1550 (rpm)
